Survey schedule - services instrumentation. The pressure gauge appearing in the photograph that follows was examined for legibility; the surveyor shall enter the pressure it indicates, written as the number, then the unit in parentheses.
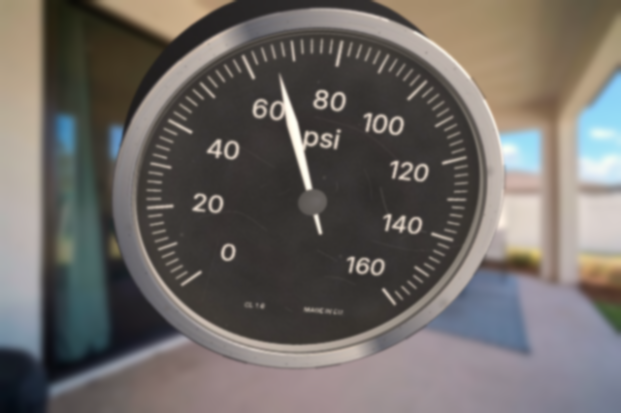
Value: 66 (psi)
